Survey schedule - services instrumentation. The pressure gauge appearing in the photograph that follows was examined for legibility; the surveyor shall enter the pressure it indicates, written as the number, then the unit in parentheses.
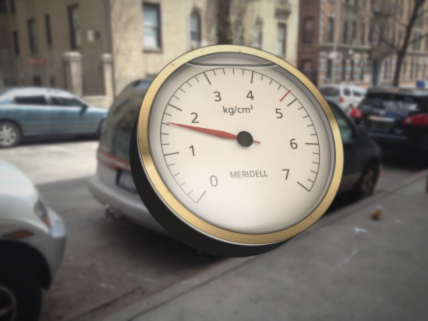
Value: 1.6 (kg/cm²)
